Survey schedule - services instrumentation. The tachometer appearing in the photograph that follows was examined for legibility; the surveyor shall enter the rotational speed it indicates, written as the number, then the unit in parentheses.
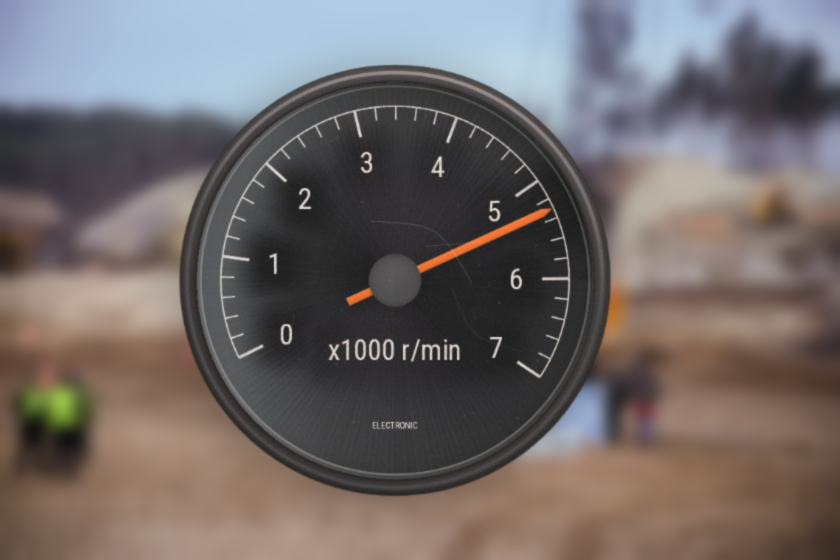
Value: 5300 (rpm)
